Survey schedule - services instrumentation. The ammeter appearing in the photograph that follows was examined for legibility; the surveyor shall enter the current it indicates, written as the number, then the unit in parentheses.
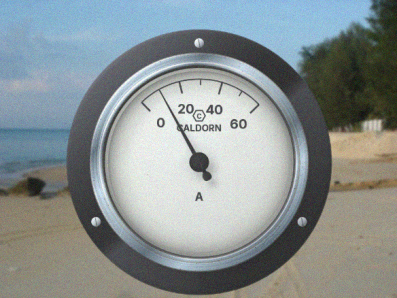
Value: 10 (A)
